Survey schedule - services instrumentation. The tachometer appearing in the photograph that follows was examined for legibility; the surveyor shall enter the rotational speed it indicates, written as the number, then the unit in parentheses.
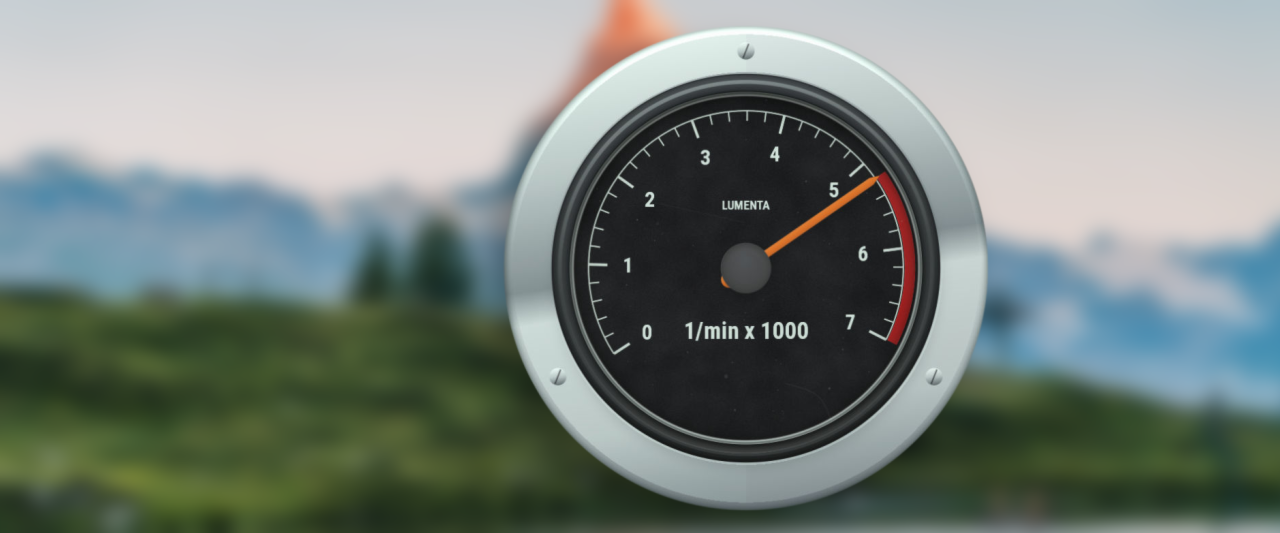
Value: 5200 (rpm)
